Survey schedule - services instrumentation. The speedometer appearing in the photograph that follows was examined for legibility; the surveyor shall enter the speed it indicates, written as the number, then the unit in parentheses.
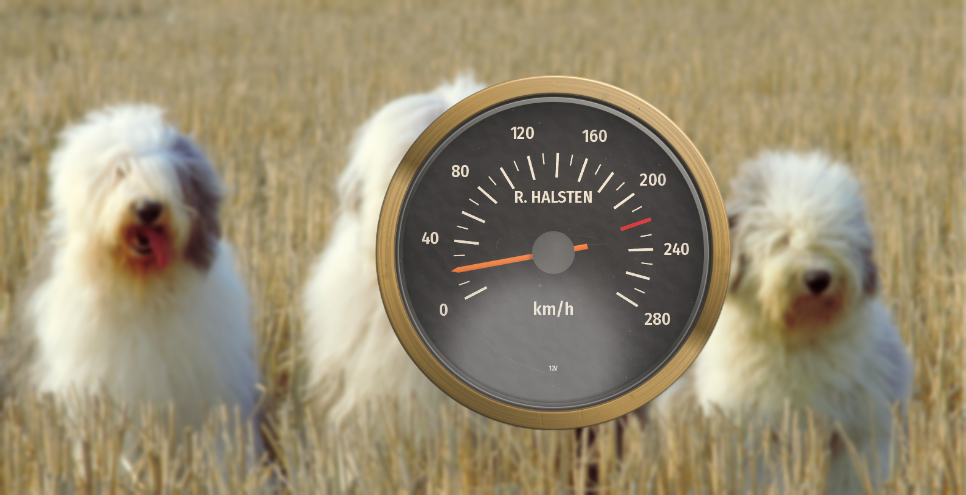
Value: 20 (km/h)
